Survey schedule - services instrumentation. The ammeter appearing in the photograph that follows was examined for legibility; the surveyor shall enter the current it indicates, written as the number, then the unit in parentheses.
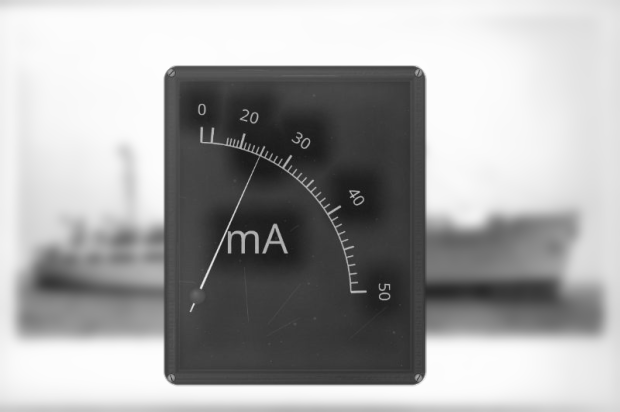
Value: 25 (mA)
